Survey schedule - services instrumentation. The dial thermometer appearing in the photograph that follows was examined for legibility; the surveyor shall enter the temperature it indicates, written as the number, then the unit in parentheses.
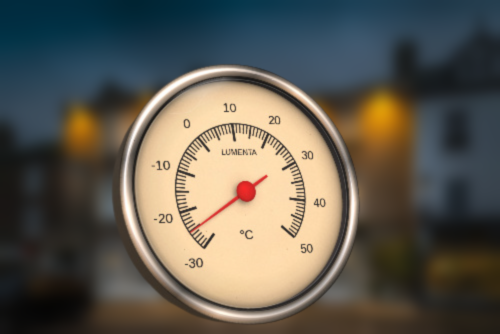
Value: -25 (°C)
